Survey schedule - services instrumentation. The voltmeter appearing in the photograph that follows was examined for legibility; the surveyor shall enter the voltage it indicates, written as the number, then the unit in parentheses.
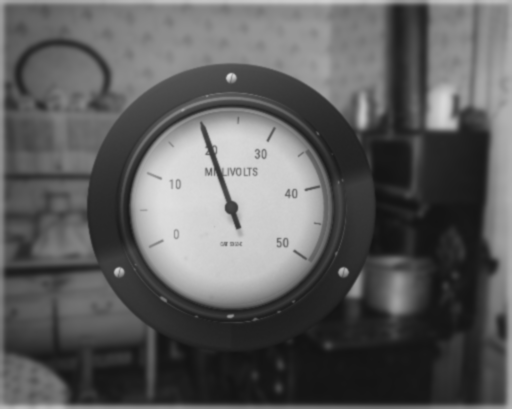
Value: 20 (mV)
